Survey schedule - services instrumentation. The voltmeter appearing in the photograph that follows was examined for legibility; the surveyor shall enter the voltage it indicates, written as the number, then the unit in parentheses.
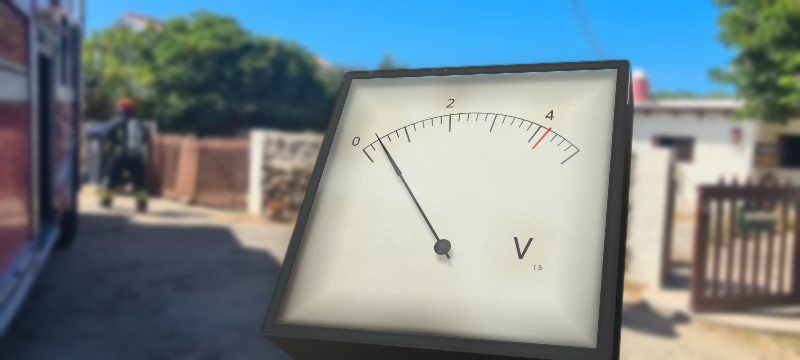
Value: 0.4 (V)
